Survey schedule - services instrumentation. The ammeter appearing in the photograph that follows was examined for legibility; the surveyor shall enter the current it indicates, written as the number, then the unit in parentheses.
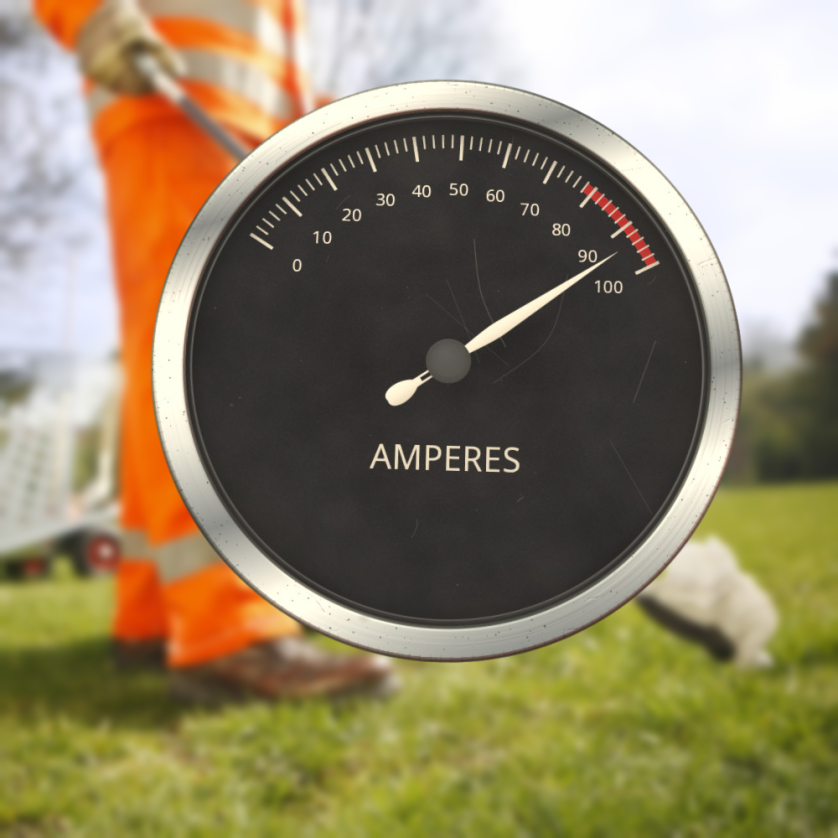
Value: 94 (A)
